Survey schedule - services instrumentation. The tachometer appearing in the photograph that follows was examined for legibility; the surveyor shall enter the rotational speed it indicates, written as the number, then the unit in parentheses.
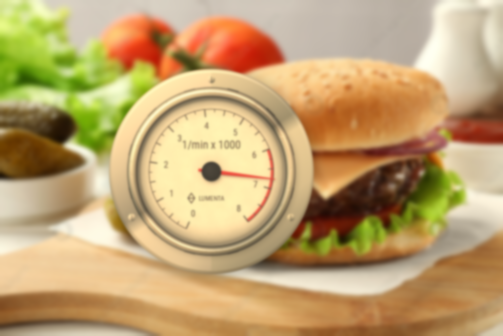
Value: 6750 (rpm)
